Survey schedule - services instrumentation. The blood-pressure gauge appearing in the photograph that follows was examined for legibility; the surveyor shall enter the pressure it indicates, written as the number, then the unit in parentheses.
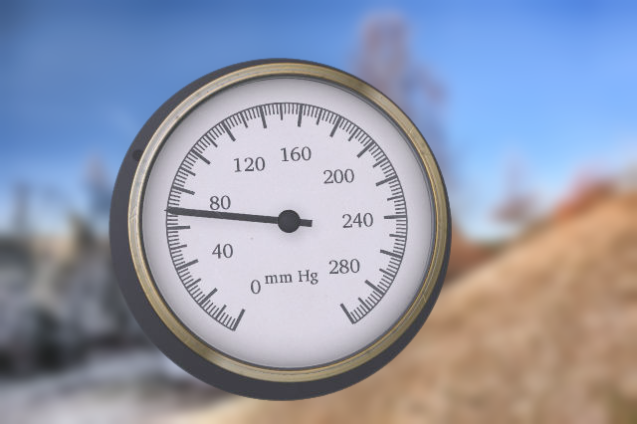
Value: 68 (mmHg)
